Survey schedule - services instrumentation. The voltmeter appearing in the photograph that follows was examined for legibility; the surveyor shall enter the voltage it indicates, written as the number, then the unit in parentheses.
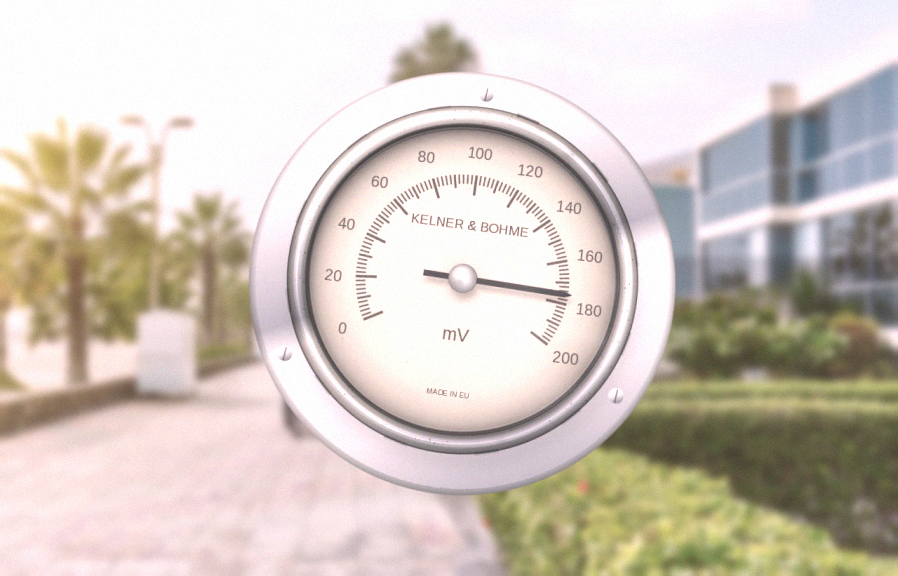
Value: 176 (mV)
